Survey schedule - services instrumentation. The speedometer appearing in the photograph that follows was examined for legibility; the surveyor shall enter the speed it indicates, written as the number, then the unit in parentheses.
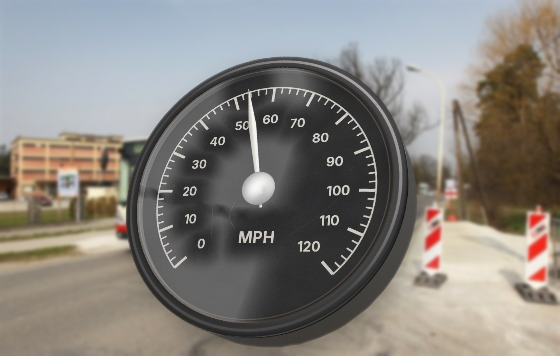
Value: 54 (mph)
